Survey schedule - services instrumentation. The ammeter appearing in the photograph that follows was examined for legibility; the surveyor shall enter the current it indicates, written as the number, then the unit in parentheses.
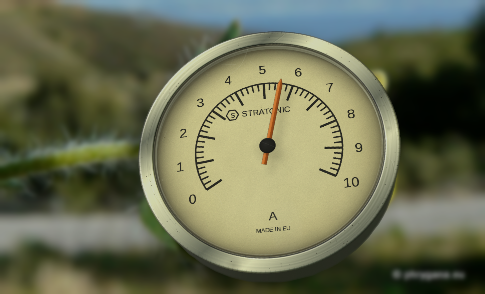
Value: 5.6 (A)
